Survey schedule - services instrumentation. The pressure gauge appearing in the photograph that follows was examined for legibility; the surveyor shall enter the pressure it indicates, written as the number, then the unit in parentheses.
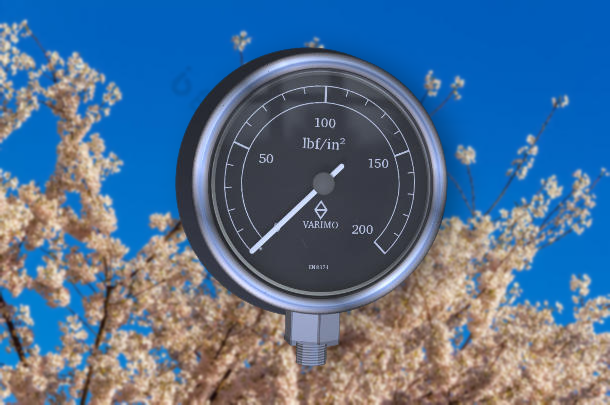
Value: 0 (psi)
